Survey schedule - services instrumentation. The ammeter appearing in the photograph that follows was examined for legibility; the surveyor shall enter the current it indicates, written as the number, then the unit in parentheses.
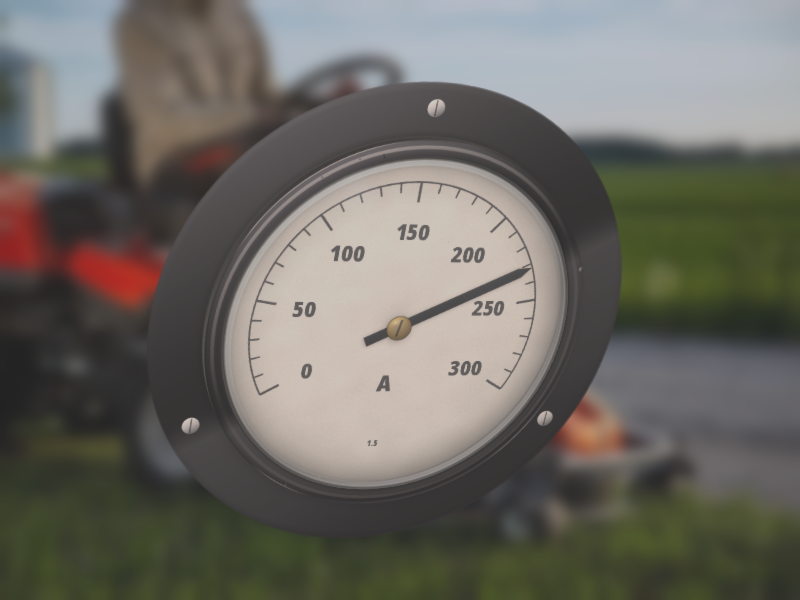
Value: 230 (A)
